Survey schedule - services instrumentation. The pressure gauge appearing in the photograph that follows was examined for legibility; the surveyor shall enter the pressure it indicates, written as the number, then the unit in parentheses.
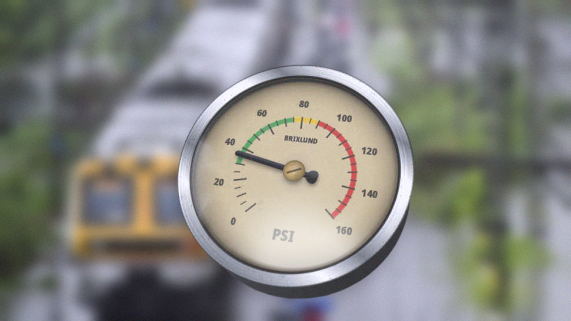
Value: 35 (psi)
